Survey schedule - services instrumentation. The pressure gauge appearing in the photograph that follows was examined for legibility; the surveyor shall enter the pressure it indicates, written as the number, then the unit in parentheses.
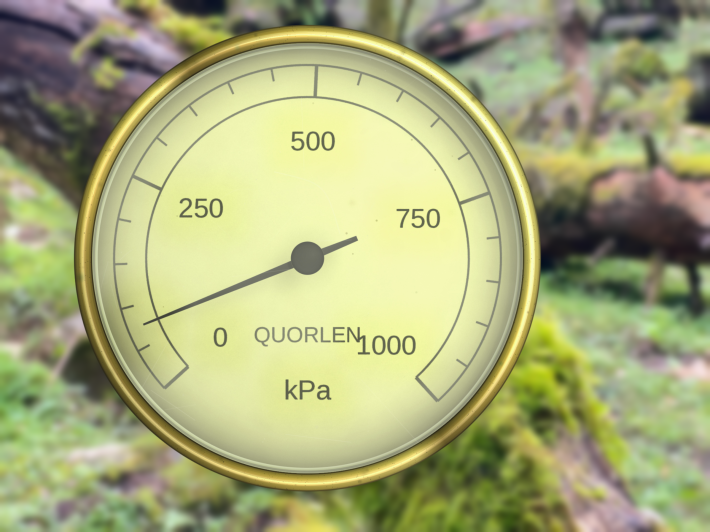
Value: 75 (kPa)
